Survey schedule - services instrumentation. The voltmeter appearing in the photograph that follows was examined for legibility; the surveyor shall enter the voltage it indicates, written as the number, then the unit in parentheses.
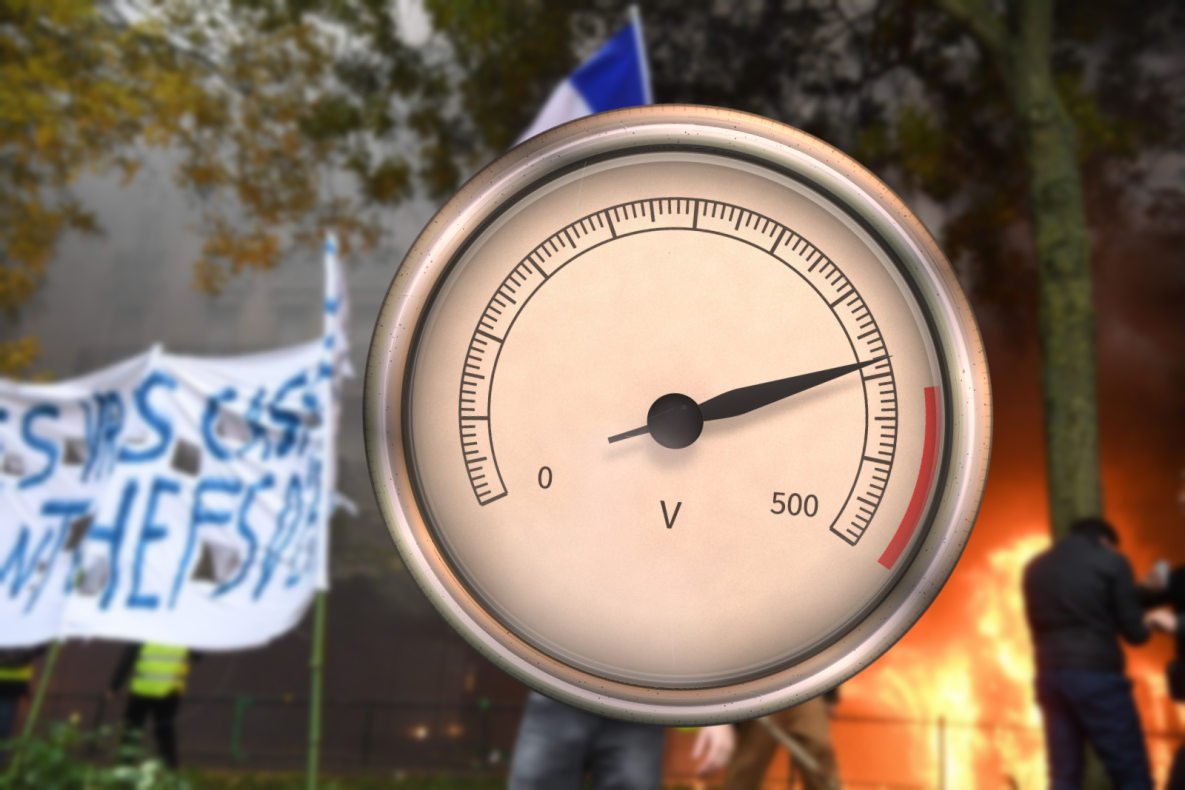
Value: 390 (V)
